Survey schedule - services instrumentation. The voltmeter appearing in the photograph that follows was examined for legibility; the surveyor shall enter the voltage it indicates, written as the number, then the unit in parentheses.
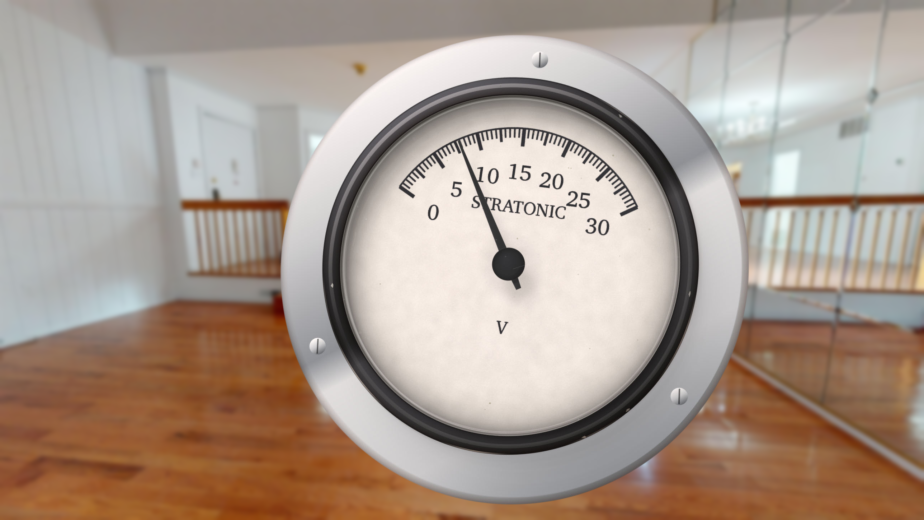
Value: 8 (V)
